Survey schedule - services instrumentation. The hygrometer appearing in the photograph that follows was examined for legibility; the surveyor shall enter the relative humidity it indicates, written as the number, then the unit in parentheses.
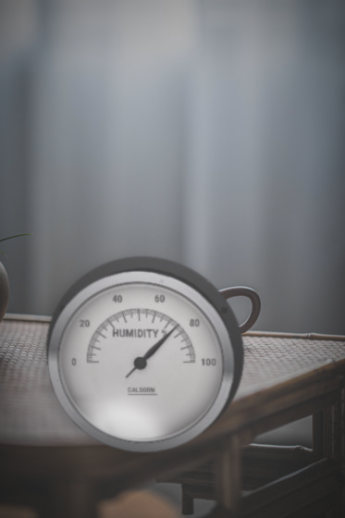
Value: 75 (%)
